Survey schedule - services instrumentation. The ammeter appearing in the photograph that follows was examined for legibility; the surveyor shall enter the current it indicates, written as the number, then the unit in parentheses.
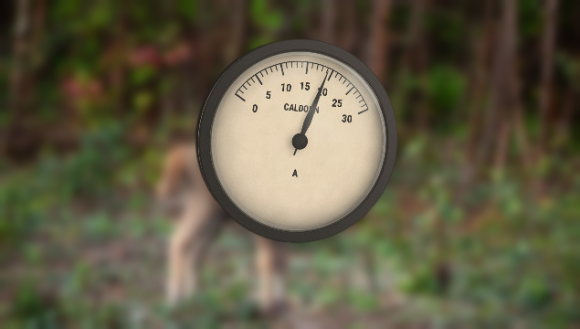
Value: 19 (A)
